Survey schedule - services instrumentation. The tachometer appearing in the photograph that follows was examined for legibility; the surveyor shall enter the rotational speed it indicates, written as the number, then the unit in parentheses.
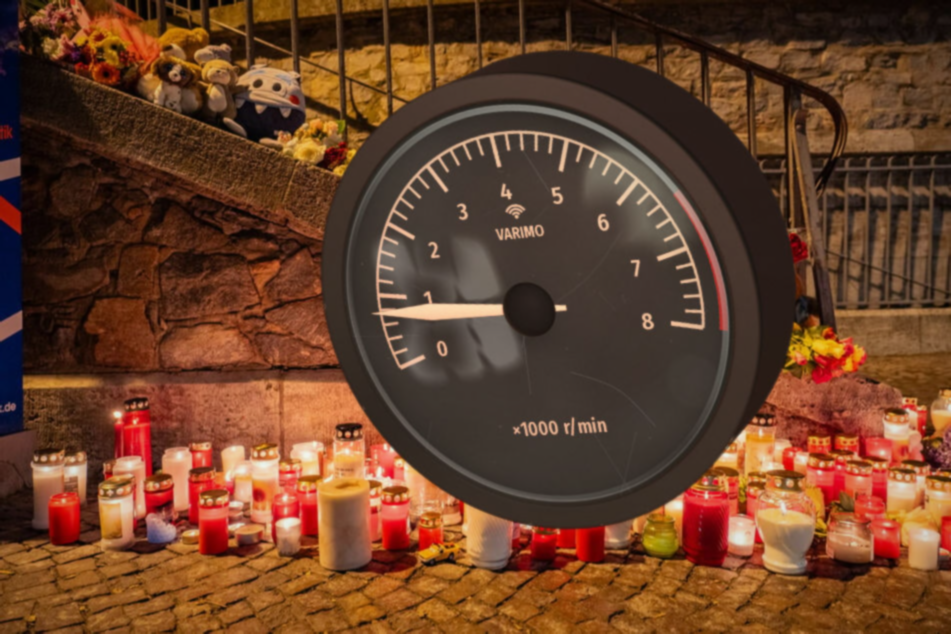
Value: 800 (rpm)
